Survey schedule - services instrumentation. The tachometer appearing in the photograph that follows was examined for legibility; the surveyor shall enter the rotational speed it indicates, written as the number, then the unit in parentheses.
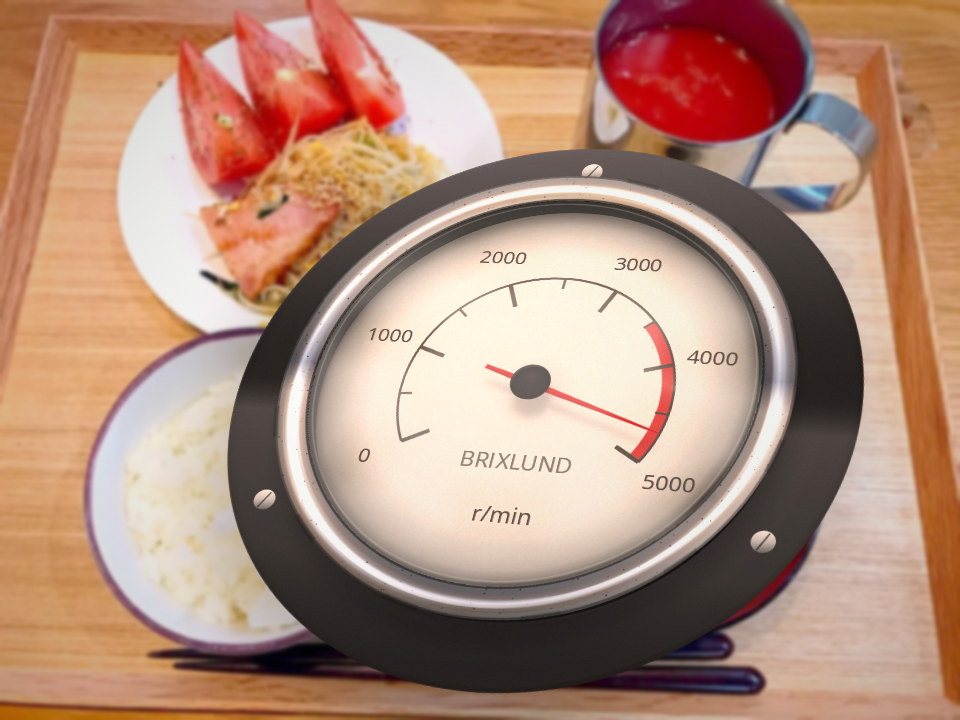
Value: 4750 (rpm)
